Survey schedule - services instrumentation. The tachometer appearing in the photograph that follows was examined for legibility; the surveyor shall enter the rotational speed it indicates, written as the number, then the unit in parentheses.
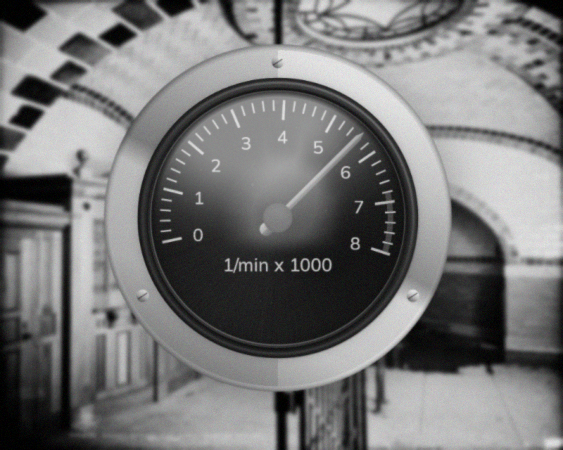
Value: 5600 (rpm)
